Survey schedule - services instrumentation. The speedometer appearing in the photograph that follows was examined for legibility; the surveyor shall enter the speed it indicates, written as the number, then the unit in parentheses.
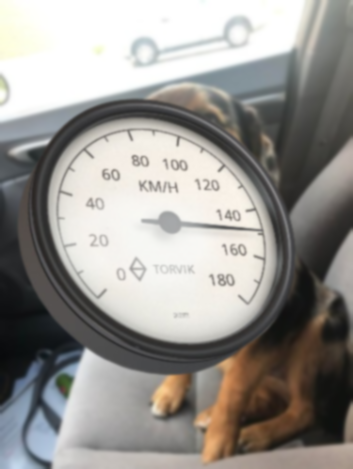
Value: 150 (km/h)
